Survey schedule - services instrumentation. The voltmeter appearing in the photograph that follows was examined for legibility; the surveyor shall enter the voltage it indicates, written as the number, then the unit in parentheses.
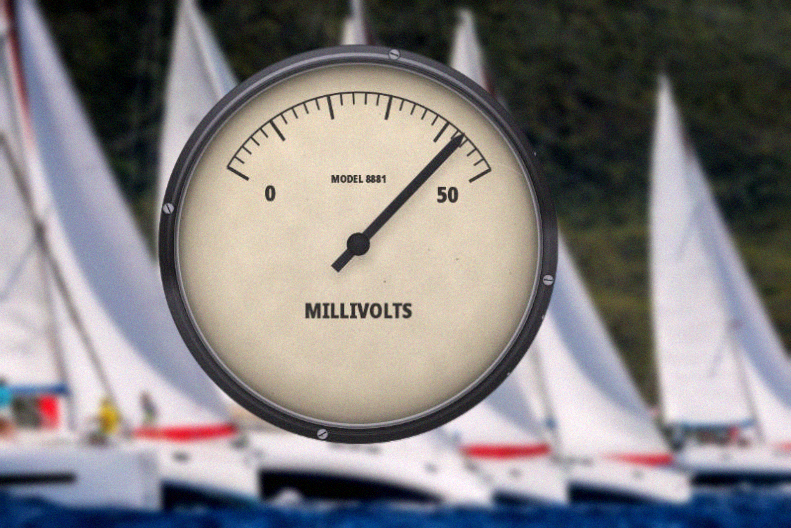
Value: 43 (mV)
